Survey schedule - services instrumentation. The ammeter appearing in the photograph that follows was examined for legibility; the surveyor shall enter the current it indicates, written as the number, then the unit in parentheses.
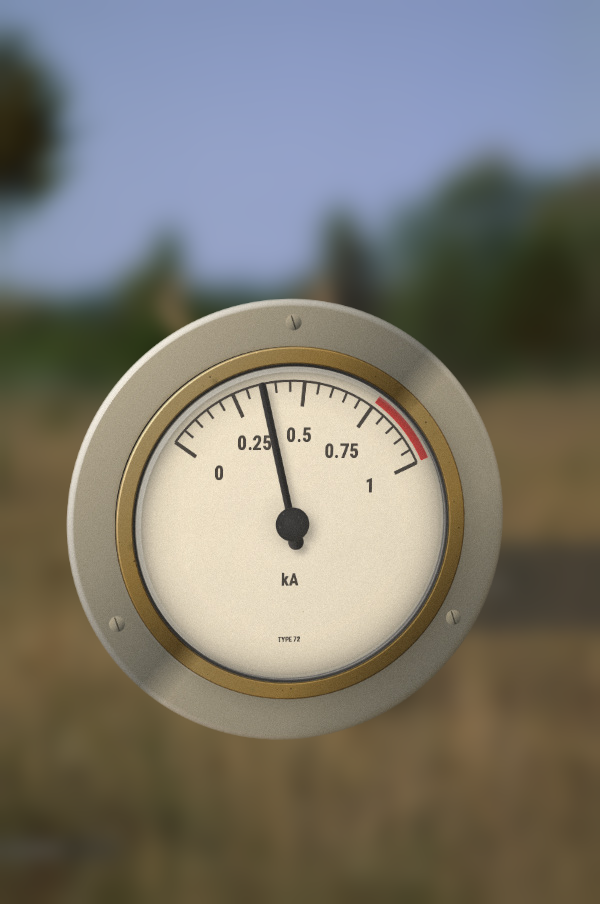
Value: 0.35 (kA)
